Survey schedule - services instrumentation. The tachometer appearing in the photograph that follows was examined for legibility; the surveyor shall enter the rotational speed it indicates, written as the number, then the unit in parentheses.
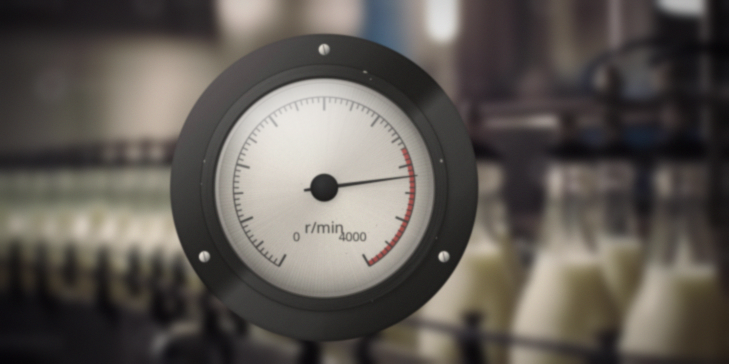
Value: 3100 (rpm)
